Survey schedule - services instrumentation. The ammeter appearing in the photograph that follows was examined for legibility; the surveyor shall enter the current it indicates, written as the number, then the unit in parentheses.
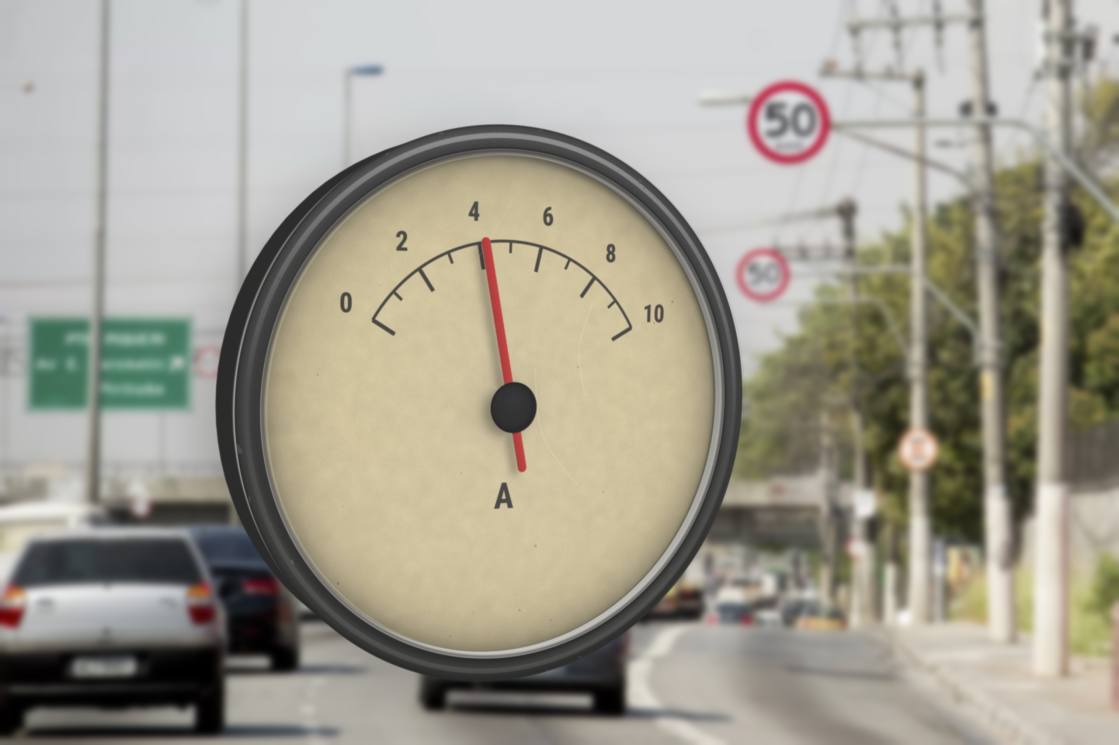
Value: 4 (A)
